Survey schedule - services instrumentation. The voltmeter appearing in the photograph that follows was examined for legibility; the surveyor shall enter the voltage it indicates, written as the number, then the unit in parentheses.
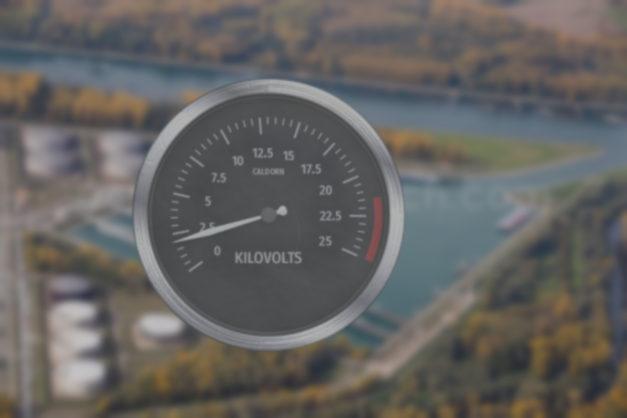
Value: 2 (kV)
